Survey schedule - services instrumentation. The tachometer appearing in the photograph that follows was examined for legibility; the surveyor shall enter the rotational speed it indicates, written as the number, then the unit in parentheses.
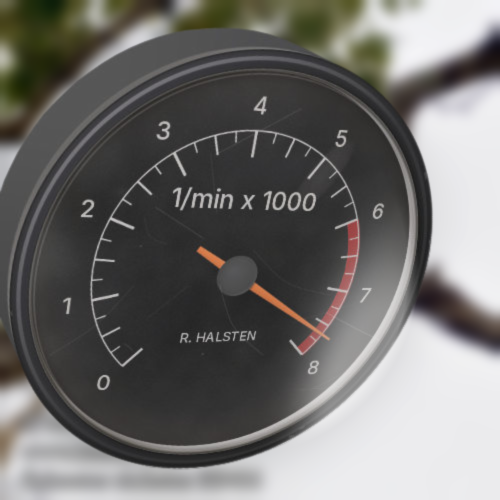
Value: 7625 (rpm)
